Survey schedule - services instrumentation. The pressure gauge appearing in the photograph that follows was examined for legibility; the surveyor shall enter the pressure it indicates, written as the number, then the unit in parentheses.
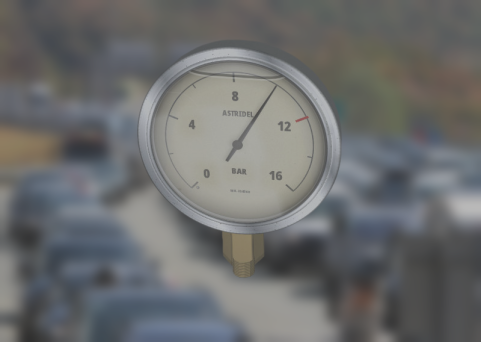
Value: 10 (bar)
